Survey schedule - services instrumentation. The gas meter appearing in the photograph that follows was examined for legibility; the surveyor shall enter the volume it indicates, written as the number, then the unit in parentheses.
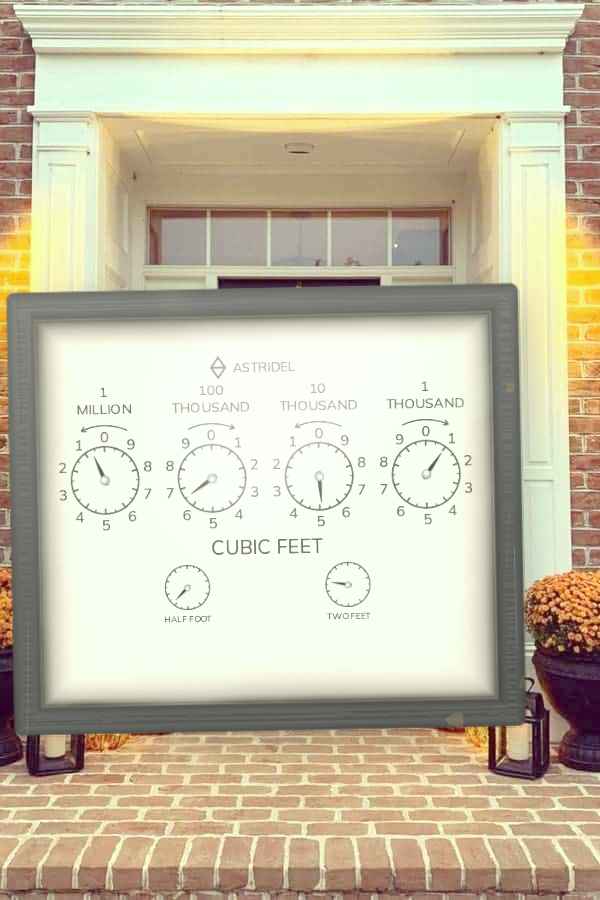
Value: 65100 (ft³)
